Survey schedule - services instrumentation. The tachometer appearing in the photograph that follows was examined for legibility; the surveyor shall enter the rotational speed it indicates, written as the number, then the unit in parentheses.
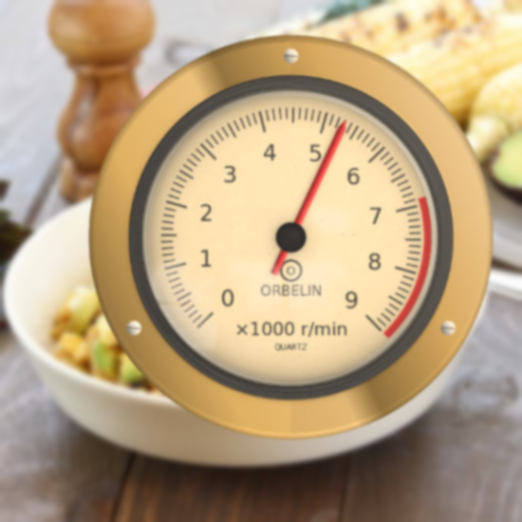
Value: 5300 (rpm)
